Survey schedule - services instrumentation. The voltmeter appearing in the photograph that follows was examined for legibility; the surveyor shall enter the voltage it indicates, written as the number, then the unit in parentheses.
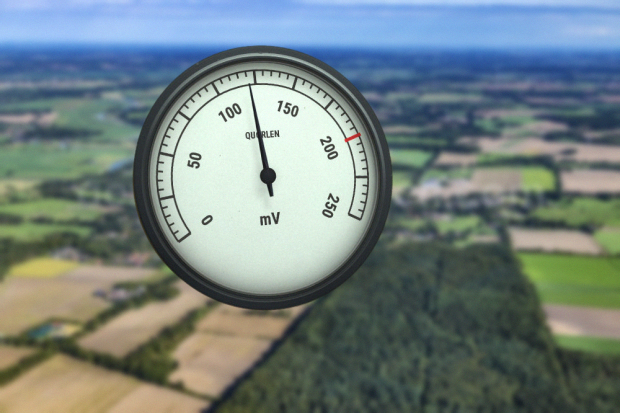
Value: 120 (mV)
